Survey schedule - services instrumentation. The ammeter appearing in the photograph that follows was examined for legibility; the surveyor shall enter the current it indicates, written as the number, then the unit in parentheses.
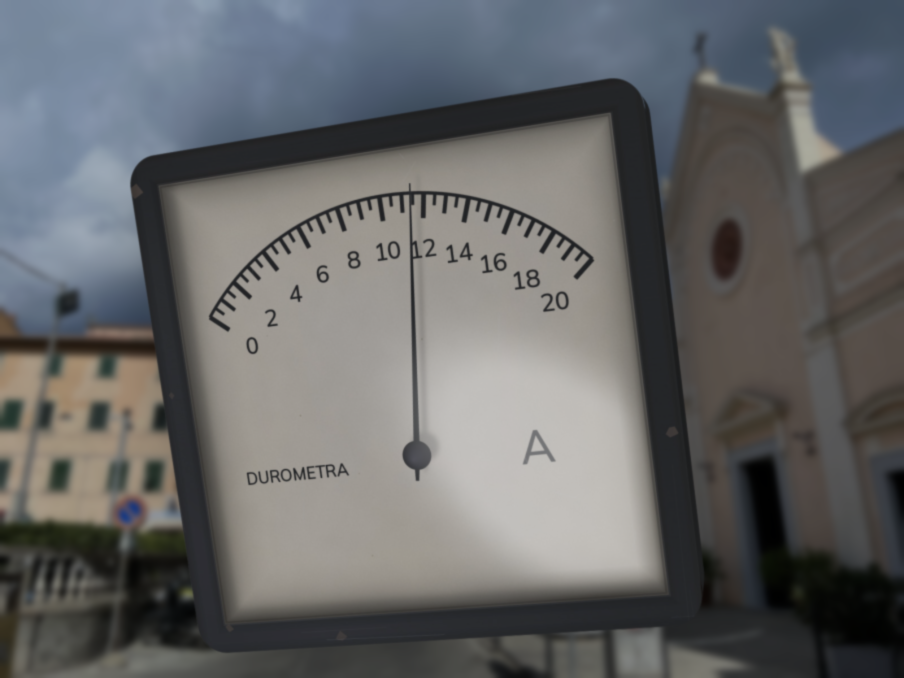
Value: 11.5 (A)
